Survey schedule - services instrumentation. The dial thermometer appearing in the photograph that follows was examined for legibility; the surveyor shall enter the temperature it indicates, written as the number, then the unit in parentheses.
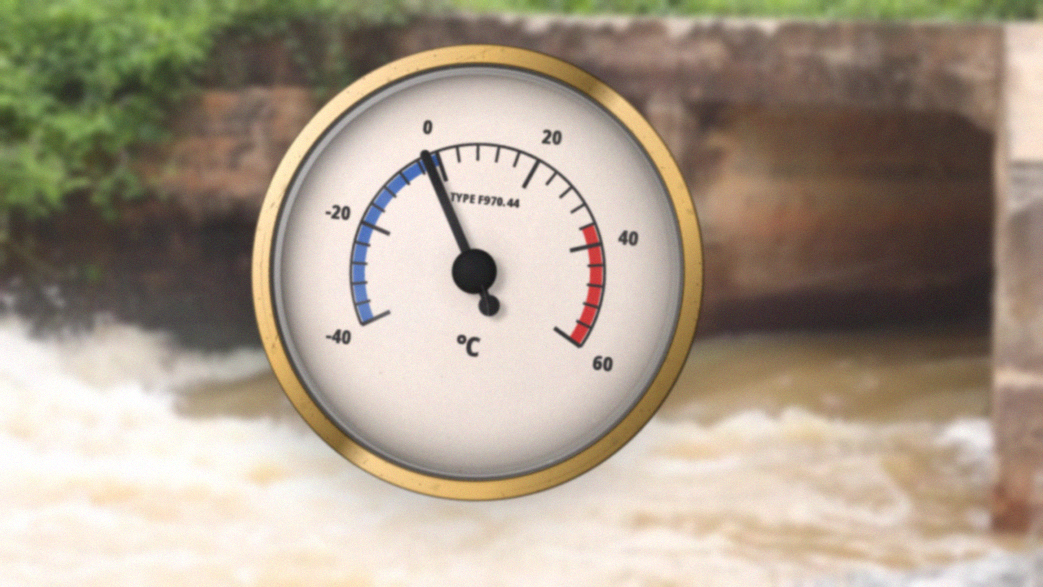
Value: -2 (°C)
